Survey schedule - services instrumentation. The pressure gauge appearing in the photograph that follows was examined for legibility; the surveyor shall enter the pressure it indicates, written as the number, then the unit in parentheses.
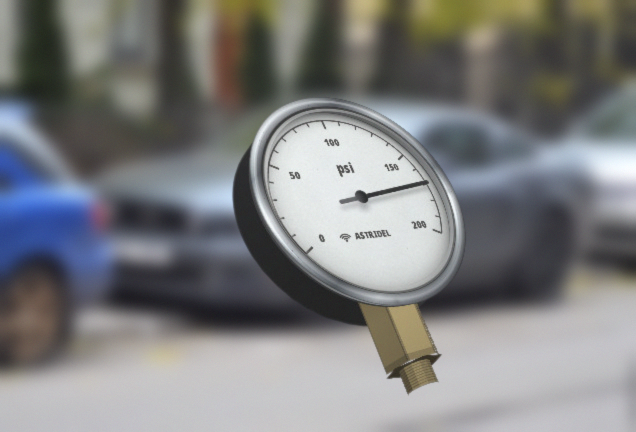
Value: 170 (psi)
